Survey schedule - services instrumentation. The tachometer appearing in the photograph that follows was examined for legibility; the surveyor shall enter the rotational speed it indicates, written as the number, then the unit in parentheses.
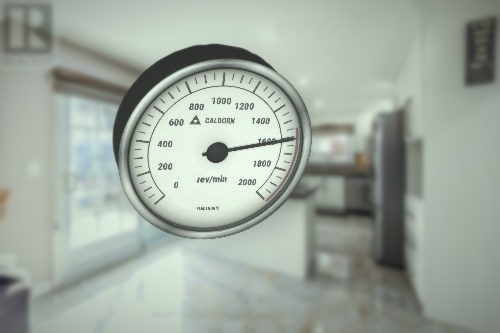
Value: 1600 (rpm)
